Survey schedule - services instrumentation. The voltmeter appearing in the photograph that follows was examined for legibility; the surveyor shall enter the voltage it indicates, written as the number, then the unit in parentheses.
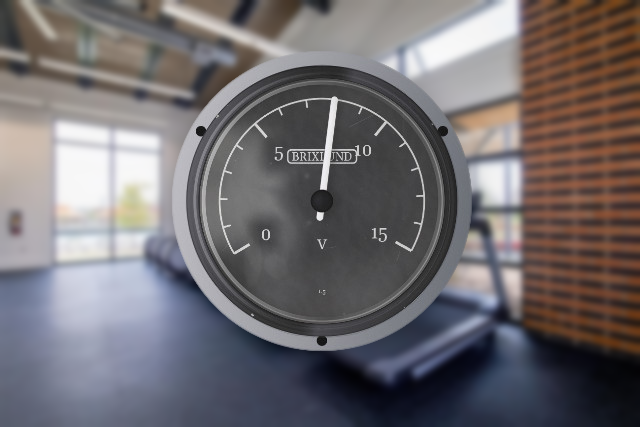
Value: 8 (V)
